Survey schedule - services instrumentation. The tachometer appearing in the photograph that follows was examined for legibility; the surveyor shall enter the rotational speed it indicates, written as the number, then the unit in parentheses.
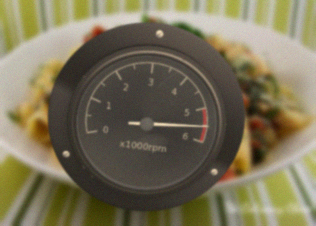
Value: 5500 (rpm)
